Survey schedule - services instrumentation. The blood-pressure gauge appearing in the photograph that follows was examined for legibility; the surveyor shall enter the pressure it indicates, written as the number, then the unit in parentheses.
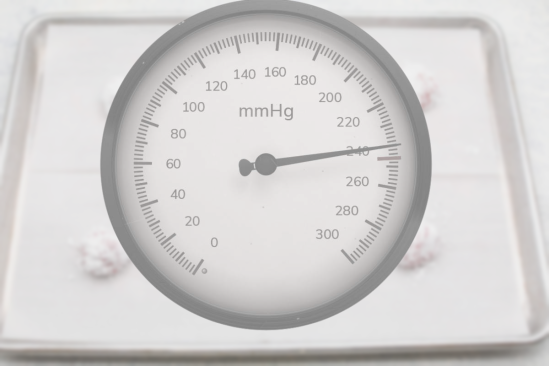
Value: 240 (mmHg)
